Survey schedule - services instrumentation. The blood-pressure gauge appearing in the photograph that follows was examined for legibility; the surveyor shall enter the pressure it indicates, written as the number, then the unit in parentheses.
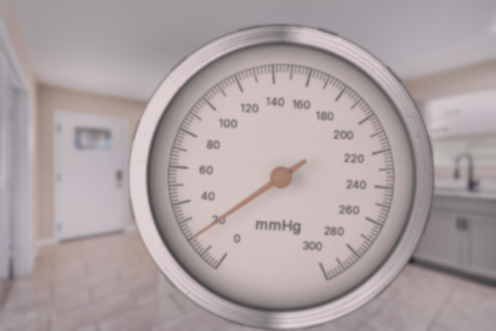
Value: 20 (mmHg)
